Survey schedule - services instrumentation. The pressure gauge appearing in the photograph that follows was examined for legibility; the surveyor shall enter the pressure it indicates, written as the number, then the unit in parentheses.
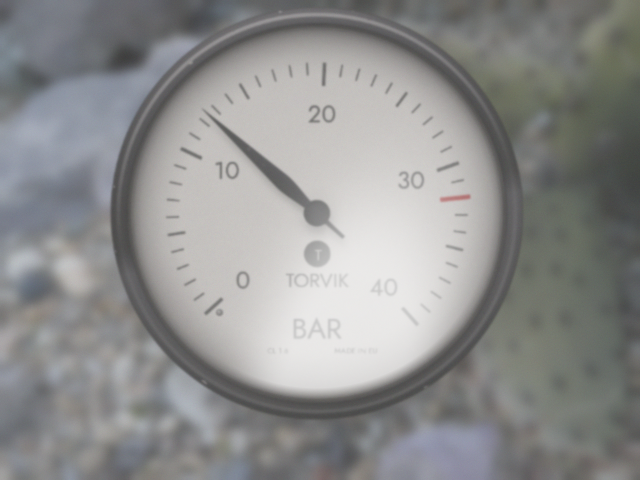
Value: 12.5 (bar)
